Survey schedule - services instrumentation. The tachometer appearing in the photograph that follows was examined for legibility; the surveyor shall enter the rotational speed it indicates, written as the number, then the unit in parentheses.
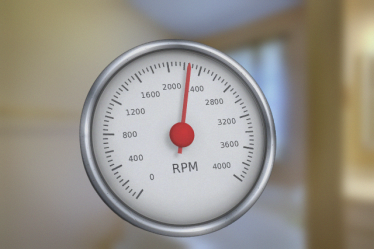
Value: 2250 (rpm)
